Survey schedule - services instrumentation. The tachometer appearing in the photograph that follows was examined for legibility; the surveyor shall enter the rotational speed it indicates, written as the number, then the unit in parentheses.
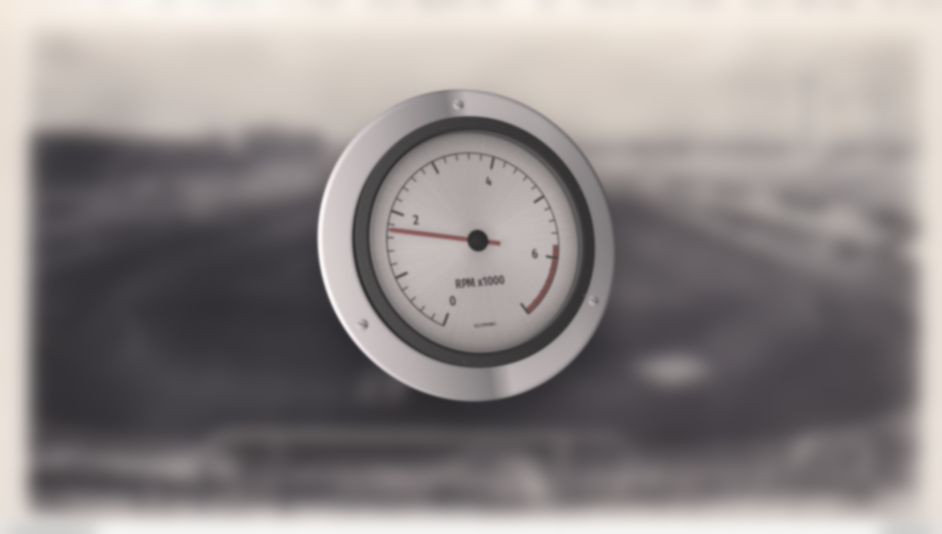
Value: 1700 (rpm)
